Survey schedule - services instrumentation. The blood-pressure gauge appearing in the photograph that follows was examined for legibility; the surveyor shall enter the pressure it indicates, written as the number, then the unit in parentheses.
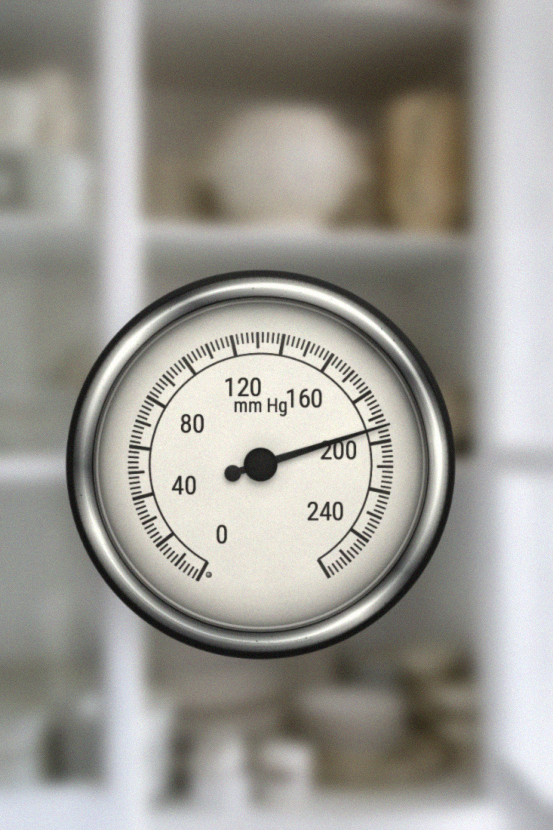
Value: 194 (mmHg)
